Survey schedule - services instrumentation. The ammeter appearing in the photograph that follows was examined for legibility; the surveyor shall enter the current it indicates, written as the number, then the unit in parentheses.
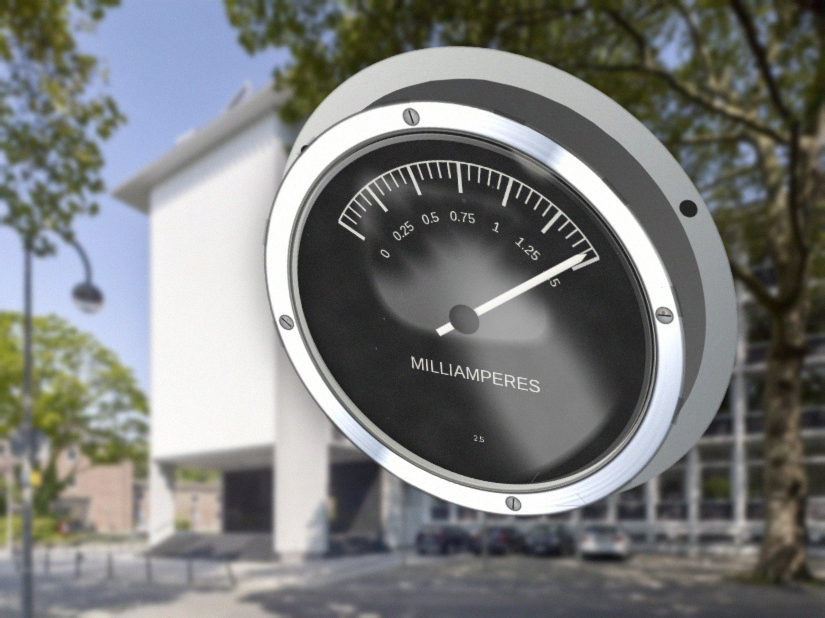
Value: 1.45 (mA)
